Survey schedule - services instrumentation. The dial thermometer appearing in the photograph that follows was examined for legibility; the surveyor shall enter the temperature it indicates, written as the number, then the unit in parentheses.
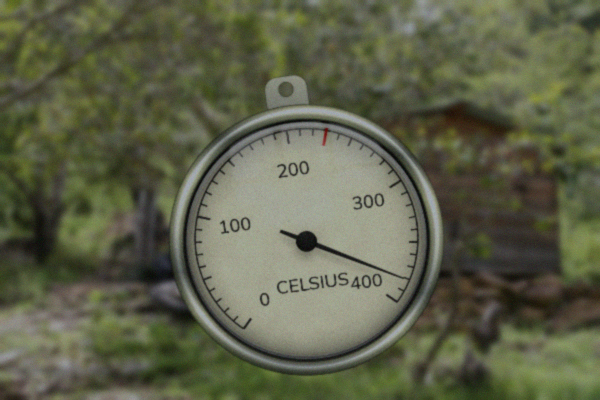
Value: 380 (°C)
